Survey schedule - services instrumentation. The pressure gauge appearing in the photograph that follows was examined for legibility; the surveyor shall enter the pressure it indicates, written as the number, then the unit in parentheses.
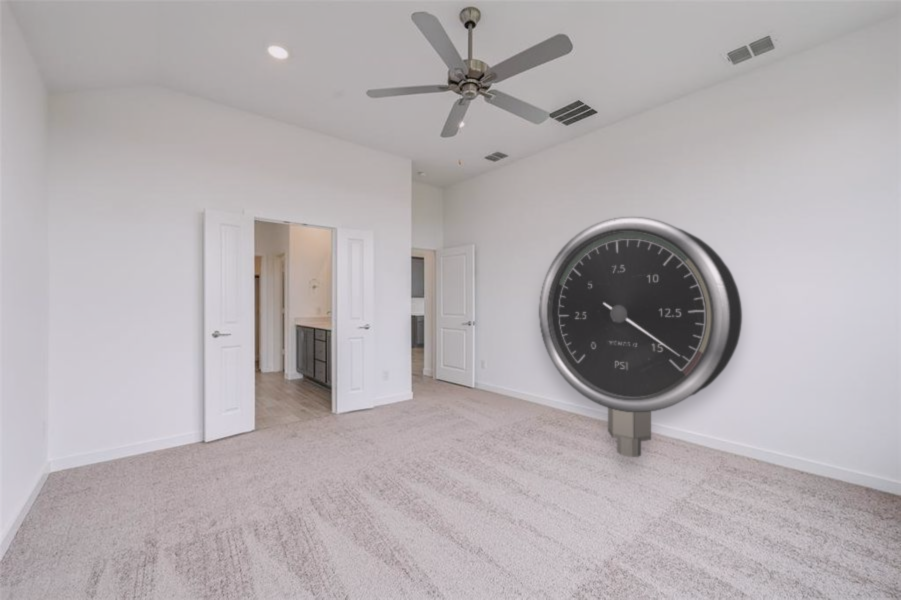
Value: 14.5 (psi)
